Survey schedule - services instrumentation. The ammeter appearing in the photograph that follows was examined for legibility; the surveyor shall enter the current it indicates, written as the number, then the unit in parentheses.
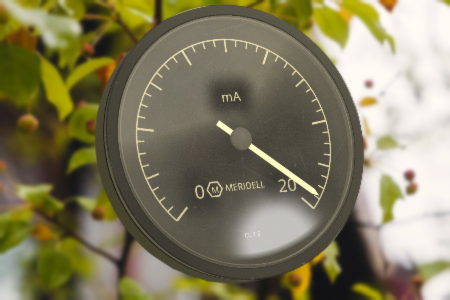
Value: 19.5 (mA)
